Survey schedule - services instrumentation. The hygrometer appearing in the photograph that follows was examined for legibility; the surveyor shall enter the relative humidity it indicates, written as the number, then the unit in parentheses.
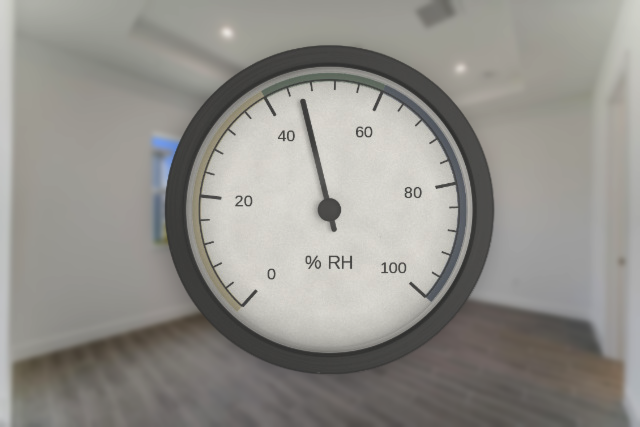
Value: 46 (%)
